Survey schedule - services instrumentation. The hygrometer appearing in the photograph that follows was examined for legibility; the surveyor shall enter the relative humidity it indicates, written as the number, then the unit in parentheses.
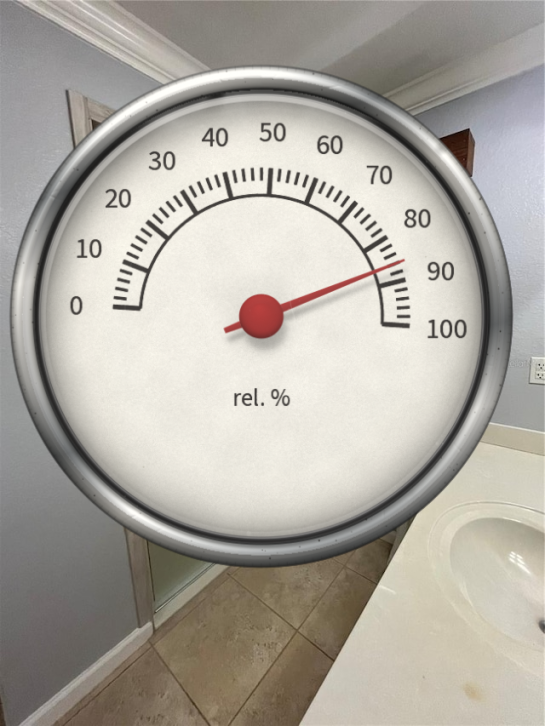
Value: 86 (%)
